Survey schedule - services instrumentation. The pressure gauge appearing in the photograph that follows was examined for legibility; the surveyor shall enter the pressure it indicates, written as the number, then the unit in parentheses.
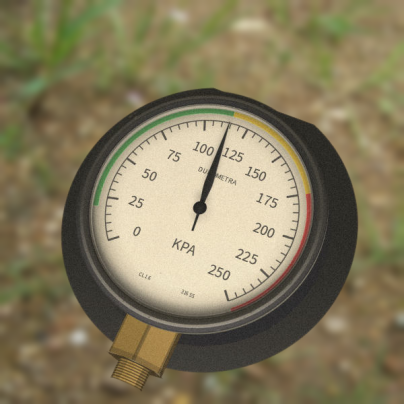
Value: 115 (kPa)
